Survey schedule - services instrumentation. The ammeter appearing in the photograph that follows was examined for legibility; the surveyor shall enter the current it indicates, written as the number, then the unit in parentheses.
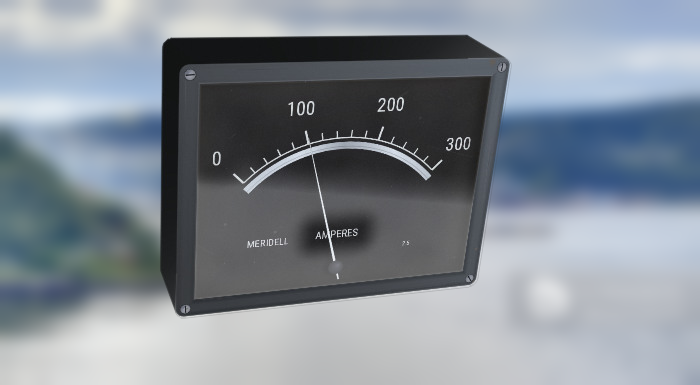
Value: 100 (A)
